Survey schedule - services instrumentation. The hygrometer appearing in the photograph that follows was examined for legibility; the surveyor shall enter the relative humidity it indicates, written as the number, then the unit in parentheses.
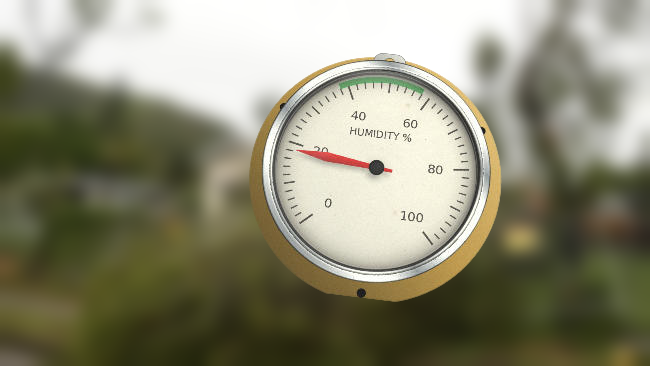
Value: 18 (%)
